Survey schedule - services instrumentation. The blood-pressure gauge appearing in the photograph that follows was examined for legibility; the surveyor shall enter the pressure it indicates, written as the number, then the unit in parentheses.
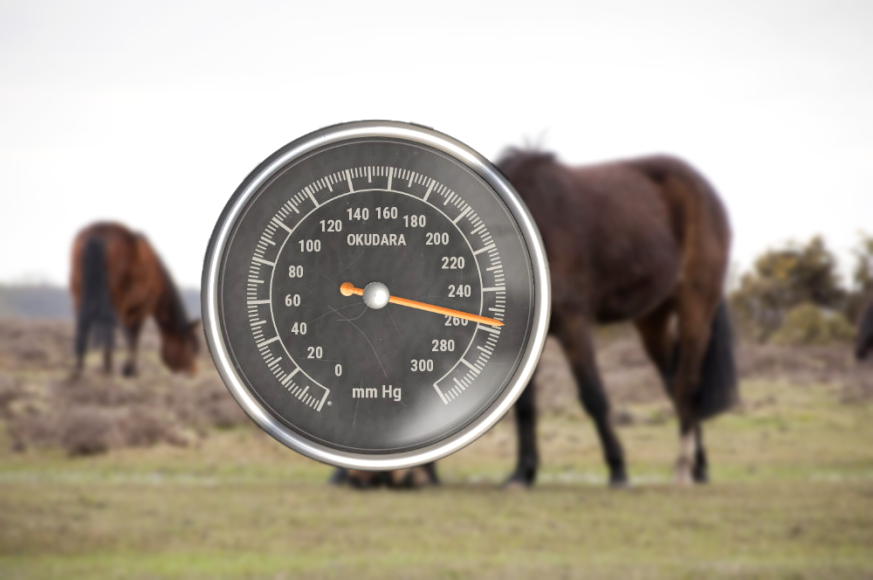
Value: 256 (mmHg)
